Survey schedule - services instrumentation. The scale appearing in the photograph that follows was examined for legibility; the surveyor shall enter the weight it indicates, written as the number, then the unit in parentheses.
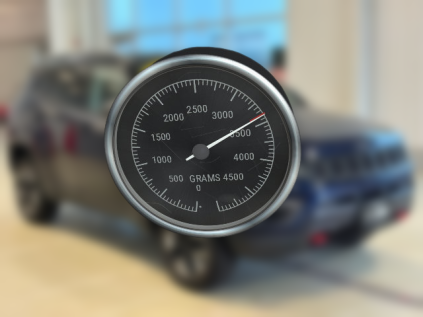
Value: 3400 (g)
